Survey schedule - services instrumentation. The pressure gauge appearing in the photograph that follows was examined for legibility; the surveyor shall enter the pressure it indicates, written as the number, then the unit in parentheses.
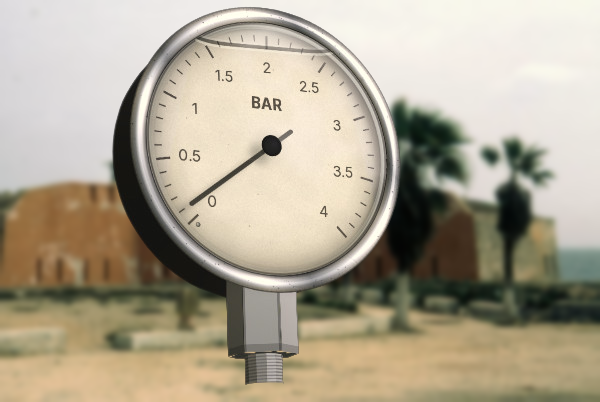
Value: 0.1 (bar)
